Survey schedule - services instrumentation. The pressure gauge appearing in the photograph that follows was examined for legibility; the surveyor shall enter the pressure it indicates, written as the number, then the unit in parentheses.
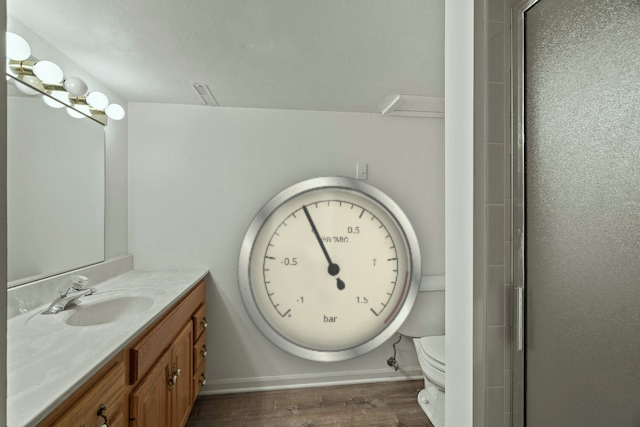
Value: 0 (bar)
